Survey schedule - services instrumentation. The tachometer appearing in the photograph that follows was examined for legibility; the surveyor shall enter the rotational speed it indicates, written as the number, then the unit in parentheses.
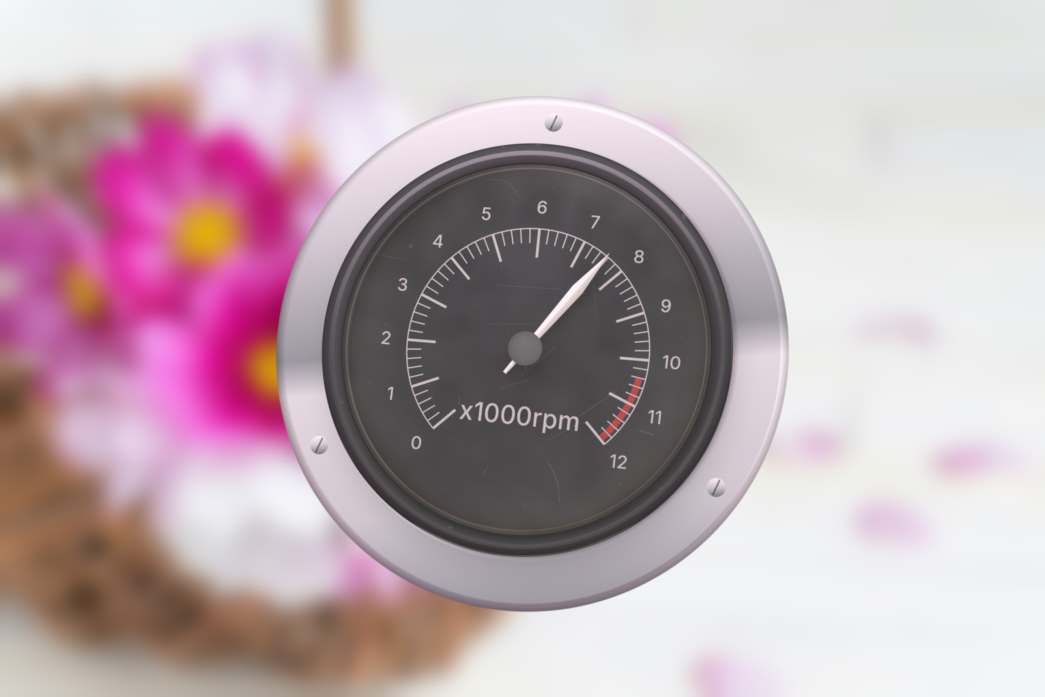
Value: 7600 (rpm)
